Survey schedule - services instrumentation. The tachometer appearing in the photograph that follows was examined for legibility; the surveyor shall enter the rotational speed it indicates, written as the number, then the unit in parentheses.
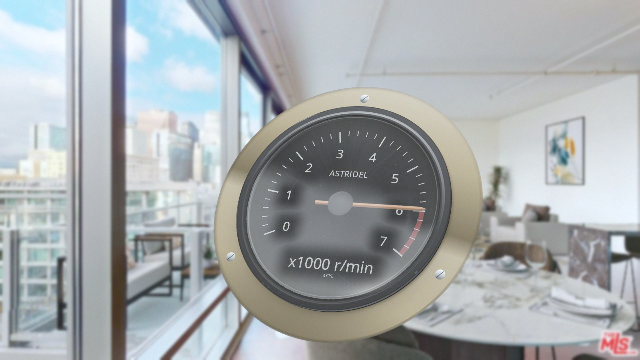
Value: 6000 (rpm)
